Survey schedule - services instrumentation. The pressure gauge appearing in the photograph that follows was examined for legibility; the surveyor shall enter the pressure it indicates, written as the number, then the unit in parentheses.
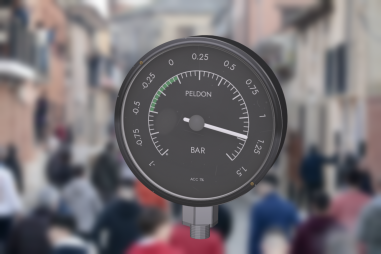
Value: 1.2 (bar)
